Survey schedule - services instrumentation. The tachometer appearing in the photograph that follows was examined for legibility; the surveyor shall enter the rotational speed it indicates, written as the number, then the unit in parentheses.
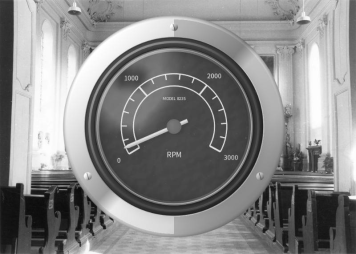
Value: 100 (rpm)
